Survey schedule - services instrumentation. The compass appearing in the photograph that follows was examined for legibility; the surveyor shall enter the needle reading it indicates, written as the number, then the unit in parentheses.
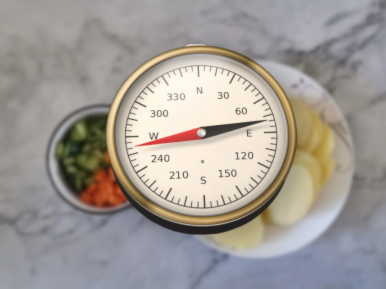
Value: 260 (°)
